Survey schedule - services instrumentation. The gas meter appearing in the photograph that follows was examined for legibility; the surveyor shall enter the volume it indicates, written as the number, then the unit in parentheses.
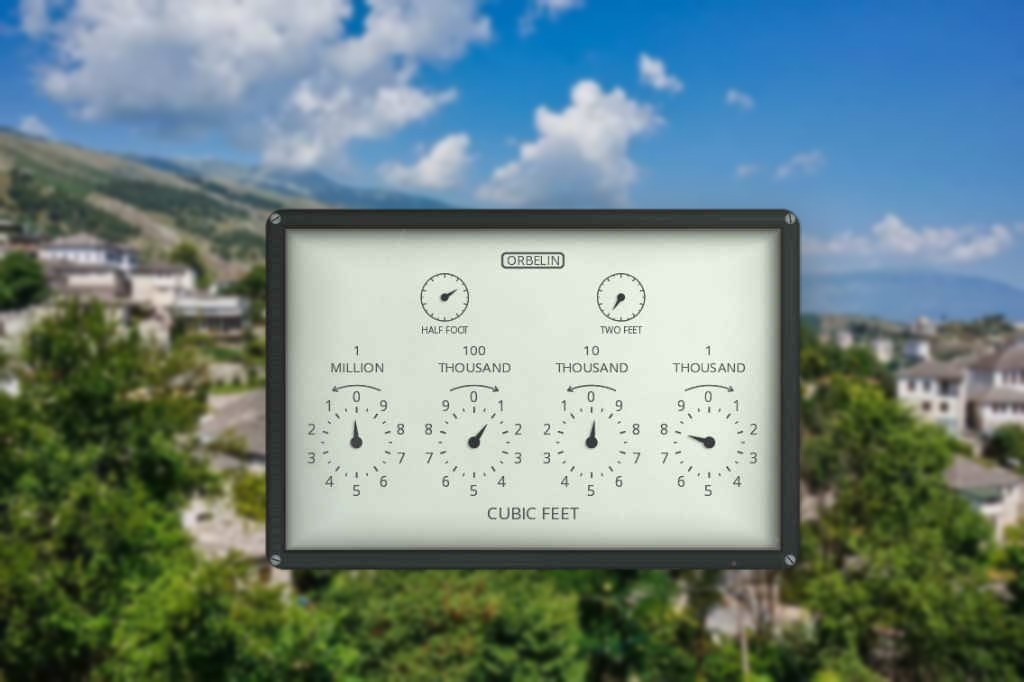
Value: 9800 (ft³)
